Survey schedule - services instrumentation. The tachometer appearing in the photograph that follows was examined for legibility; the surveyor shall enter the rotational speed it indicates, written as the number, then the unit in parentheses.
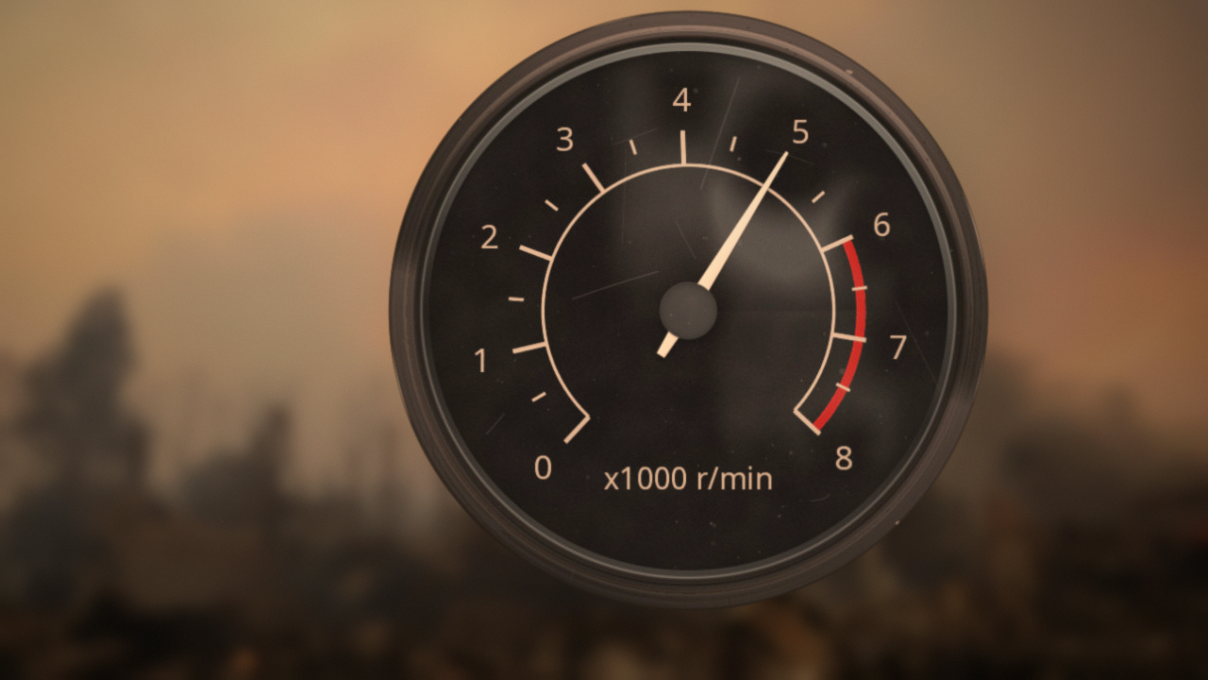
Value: 5000 (rpm)
